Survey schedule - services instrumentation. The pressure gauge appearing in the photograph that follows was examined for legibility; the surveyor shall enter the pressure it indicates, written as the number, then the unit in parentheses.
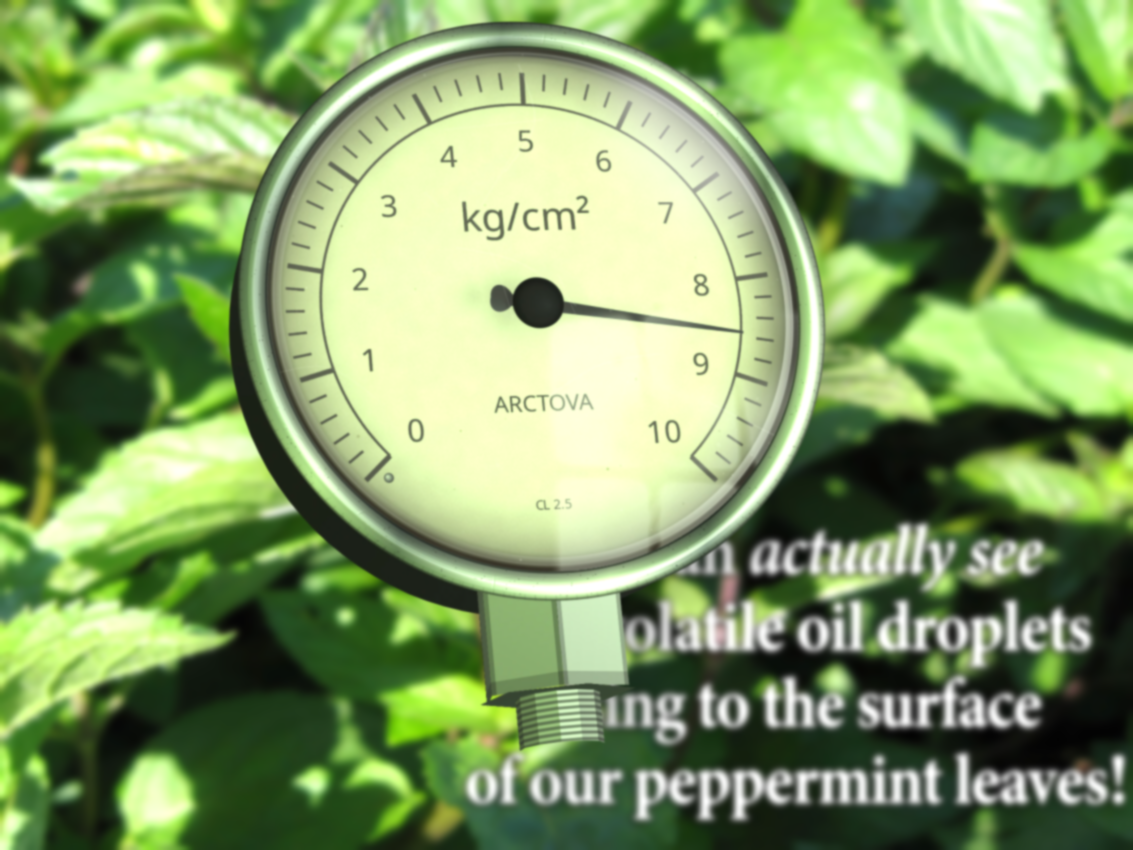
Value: 8.6 (kg/cm²)
